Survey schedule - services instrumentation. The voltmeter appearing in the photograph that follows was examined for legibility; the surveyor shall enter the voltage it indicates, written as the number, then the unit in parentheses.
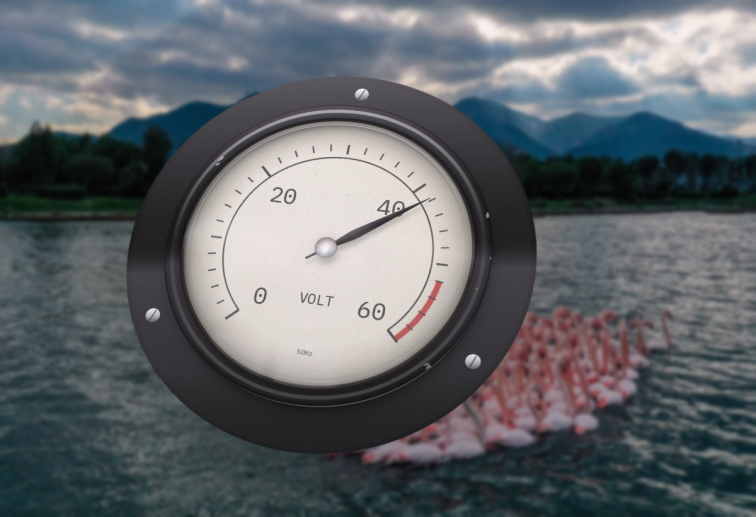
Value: 42 (V)
